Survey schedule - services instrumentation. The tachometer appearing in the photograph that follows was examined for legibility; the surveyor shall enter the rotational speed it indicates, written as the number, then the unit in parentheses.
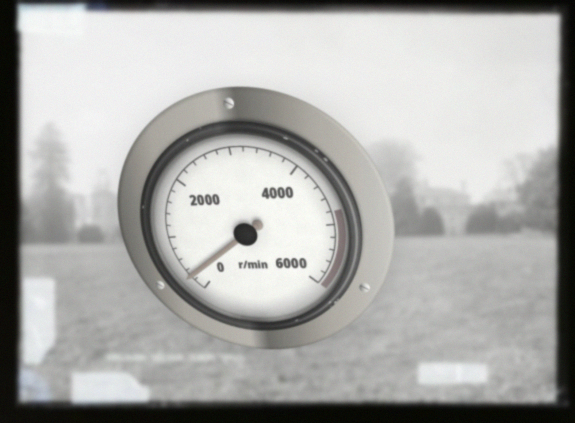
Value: 300 (rpm)
